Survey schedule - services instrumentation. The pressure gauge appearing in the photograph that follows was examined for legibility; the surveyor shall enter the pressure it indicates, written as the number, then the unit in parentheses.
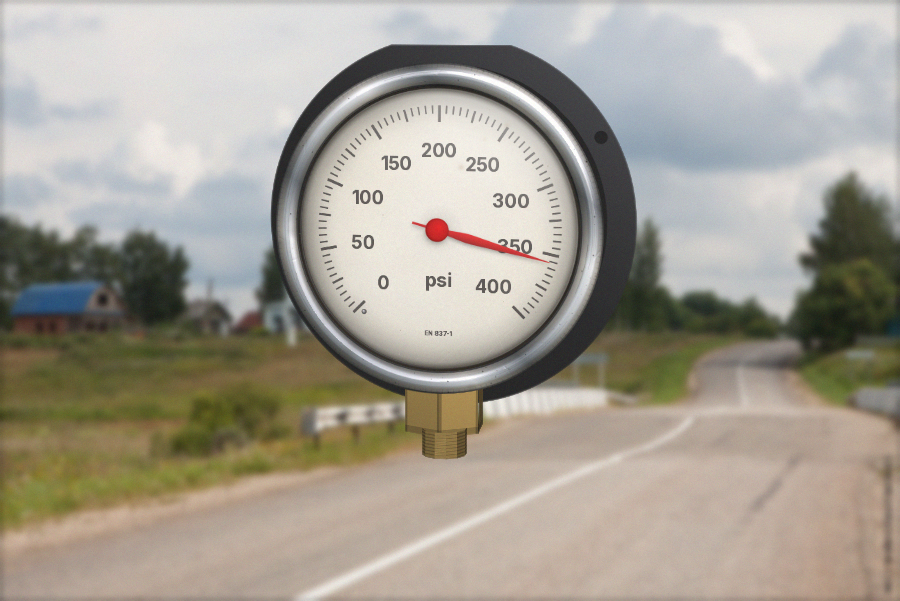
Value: 355 (psi)
